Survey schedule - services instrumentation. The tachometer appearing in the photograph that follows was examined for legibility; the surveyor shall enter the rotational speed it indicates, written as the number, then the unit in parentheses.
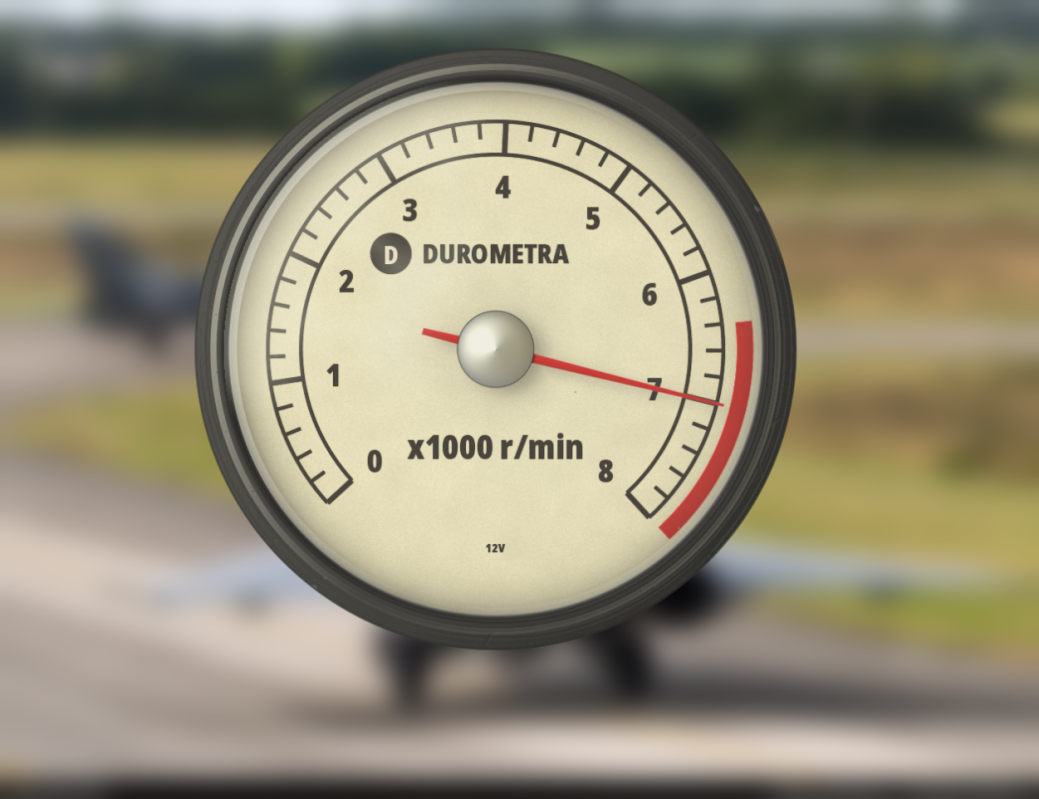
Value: 7000 (rpm)
